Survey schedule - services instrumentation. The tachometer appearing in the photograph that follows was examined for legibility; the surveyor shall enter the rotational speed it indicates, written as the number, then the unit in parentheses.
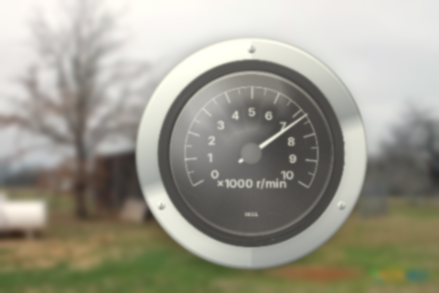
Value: 7250 (rpm)
